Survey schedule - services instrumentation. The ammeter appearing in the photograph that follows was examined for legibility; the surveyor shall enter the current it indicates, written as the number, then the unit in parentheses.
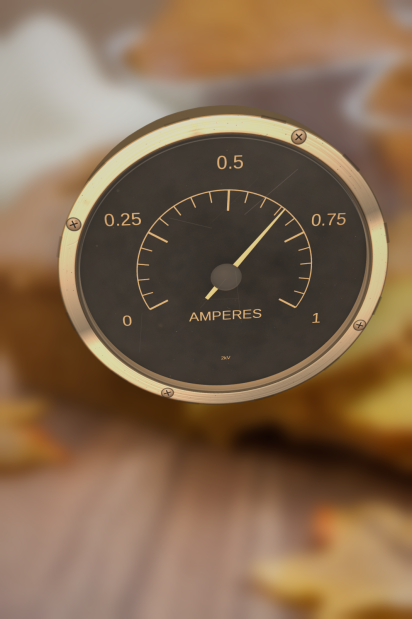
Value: 0.65 (A)
